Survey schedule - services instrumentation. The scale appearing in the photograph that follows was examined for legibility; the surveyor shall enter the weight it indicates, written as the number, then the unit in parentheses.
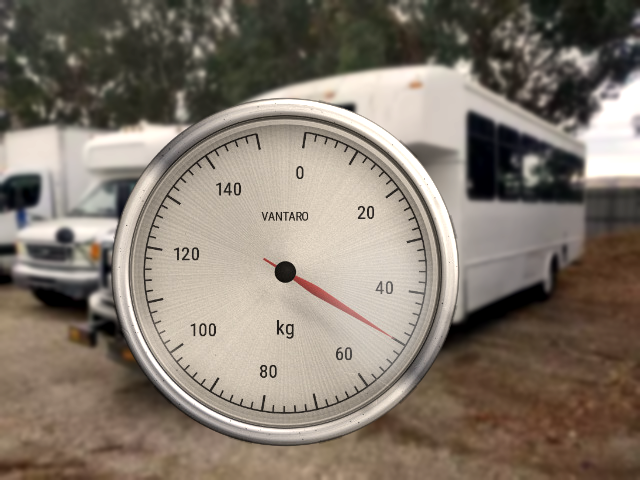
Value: 50 (kg)
